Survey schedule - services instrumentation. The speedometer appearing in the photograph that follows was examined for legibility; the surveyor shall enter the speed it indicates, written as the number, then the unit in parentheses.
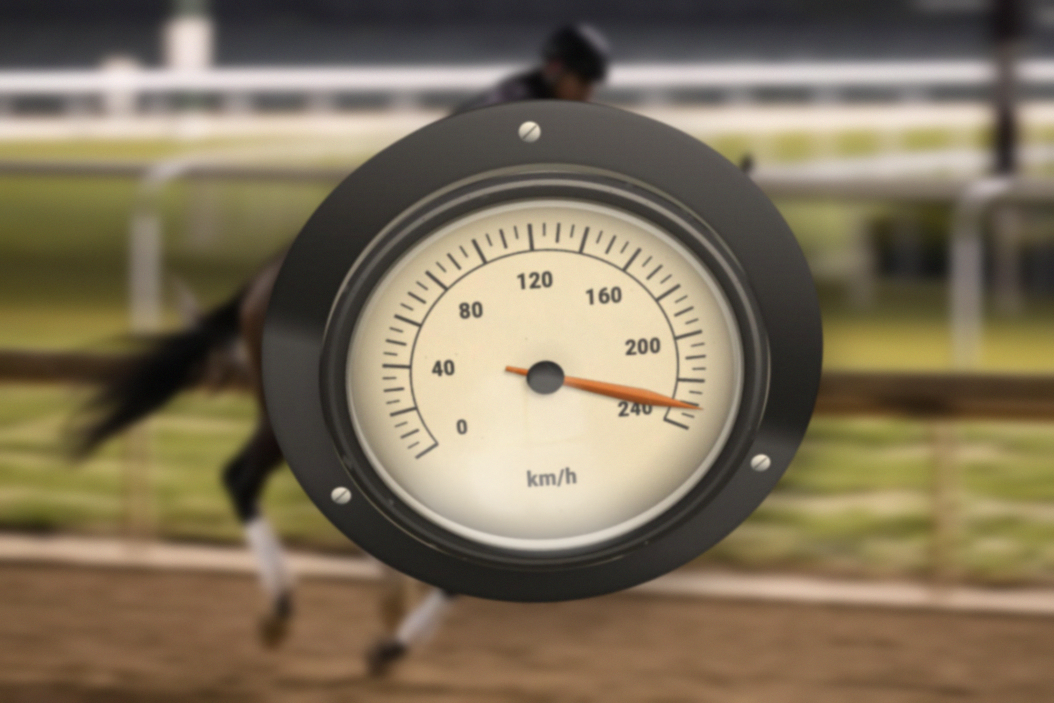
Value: 230 (km/h)
